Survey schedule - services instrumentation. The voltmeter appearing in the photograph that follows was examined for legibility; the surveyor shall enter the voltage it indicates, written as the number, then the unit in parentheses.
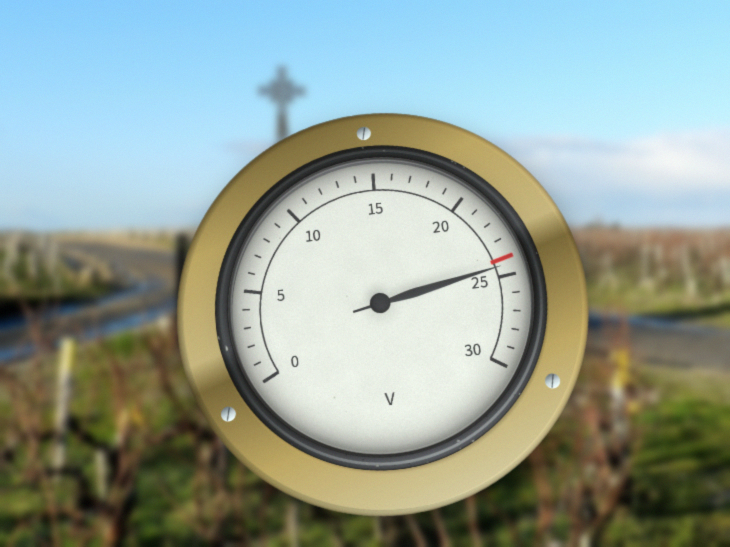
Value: 24.5 (V)
